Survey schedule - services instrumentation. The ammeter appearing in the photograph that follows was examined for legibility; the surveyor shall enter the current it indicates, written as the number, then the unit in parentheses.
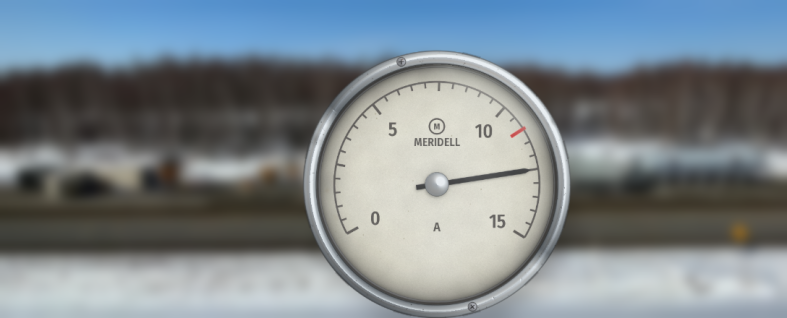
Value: 12.5 (A)
